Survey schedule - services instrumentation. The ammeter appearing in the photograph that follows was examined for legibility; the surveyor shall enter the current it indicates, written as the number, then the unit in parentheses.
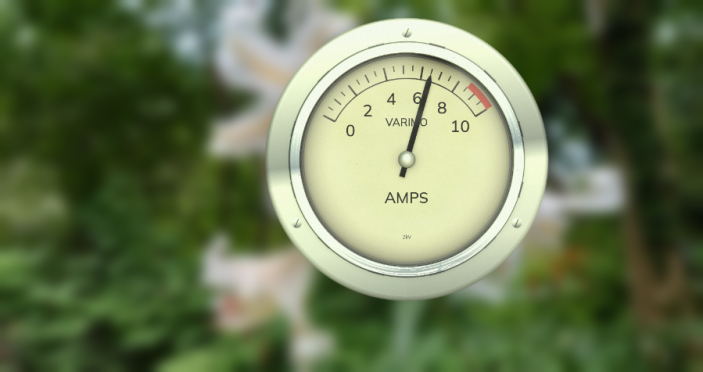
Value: 6.5 (A)
